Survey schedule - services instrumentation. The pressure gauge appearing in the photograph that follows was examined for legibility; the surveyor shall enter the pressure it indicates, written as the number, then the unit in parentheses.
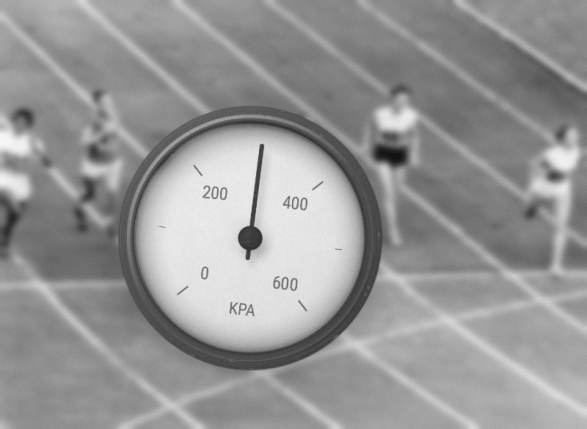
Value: 300 (kPa)
